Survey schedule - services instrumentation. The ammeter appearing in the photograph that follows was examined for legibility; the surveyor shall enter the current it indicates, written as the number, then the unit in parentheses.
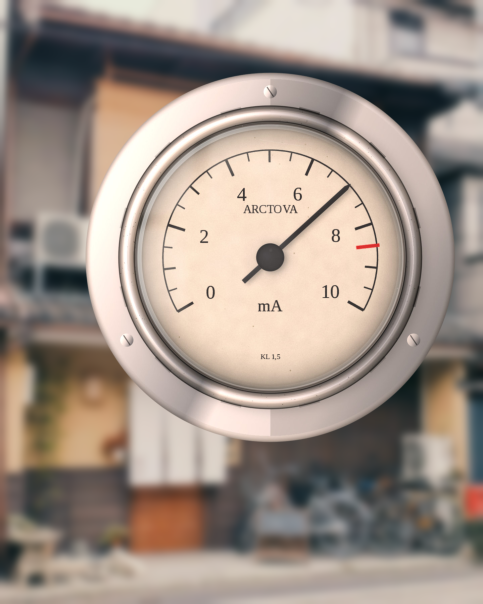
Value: 7 (mA)
